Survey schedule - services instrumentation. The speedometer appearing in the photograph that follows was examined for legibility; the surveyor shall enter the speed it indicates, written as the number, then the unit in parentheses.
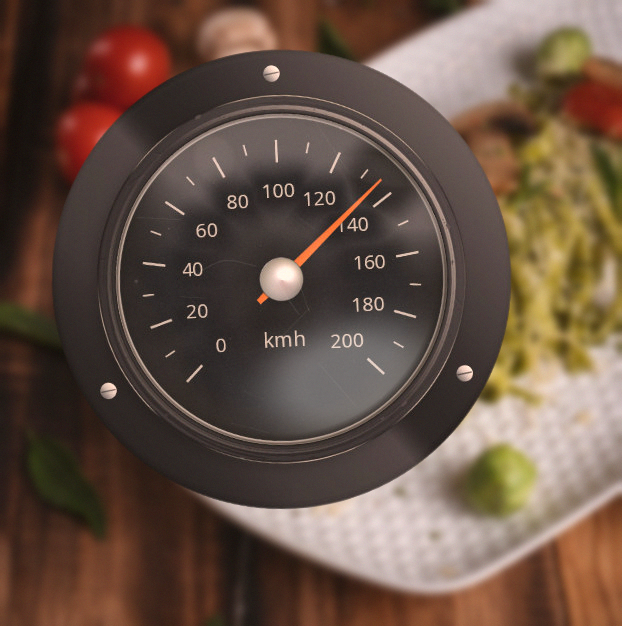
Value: 135 (km/h)
